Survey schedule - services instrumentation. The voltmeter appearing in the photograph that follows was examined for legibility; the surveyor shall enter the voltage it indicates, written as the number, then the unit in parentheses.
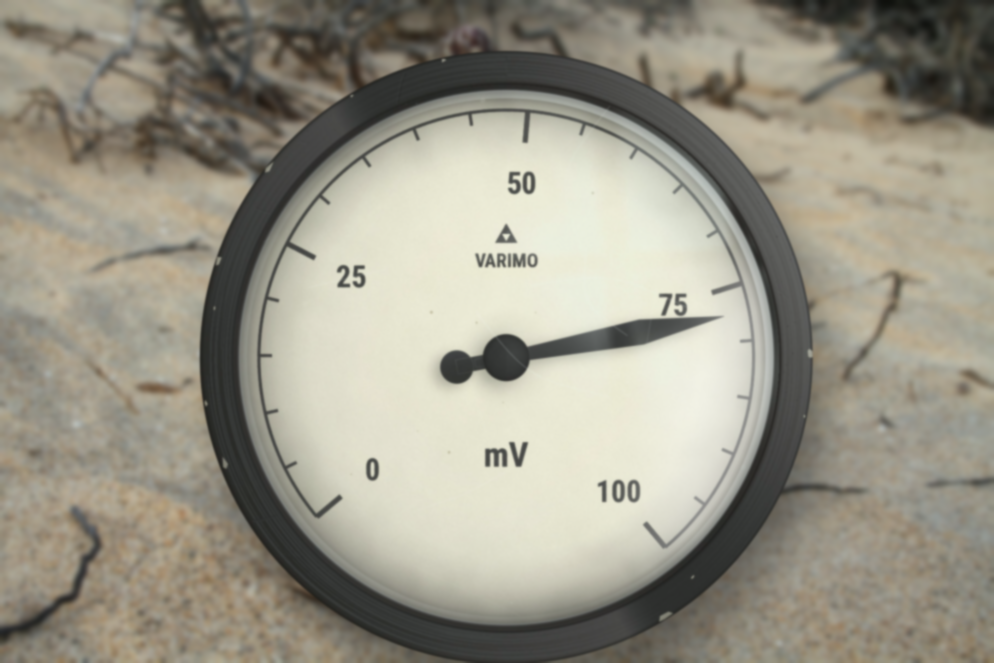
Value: 77.5 (mV)
